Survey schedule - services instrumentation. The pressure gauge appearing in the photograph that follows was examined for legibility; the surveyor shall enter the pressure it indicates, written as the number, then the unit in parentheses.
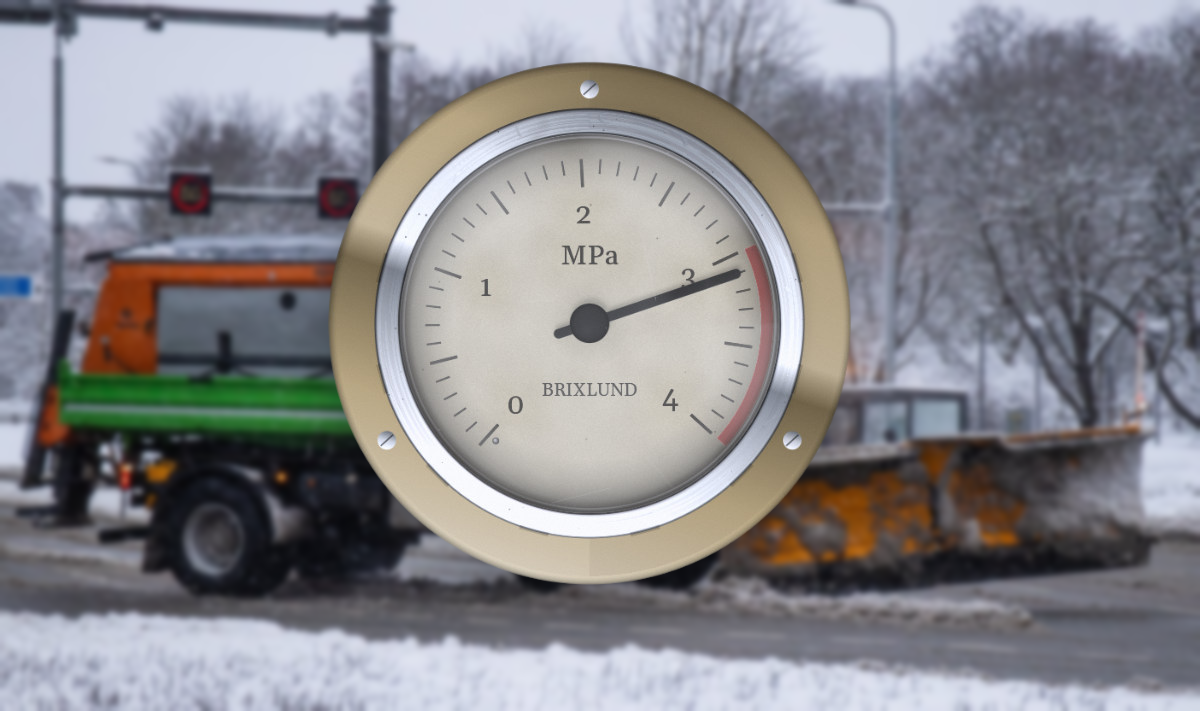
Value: 3.1 (MPa)
